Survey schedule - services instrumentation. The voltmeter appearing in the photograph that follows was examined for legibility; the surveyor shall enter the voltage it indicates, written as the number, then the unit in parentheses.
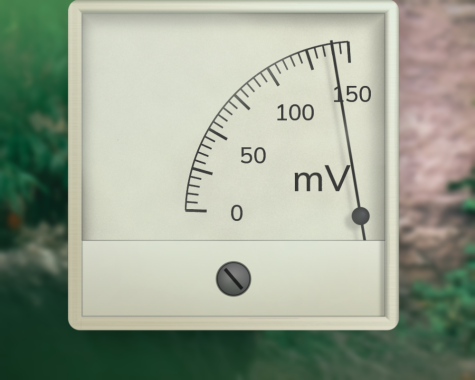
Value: 140 (mV)
